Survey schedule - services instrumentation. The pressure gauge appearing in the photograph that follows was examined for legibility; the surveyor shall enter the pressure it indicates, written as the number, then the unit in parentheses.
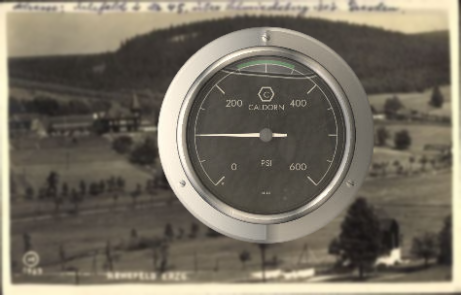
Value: 100 (psi)
